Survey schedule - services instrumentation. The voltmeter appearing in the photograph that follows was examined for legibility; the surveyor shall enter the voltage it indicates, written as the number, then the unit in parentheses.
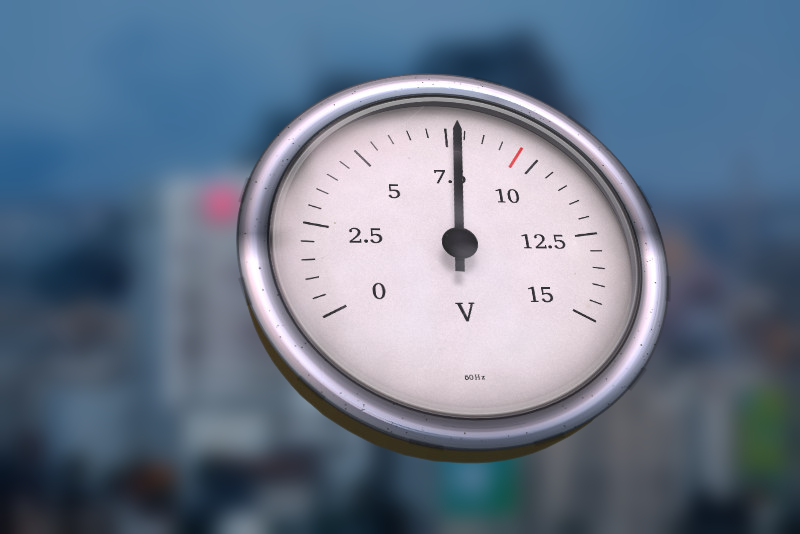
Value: 7.75 (V)
